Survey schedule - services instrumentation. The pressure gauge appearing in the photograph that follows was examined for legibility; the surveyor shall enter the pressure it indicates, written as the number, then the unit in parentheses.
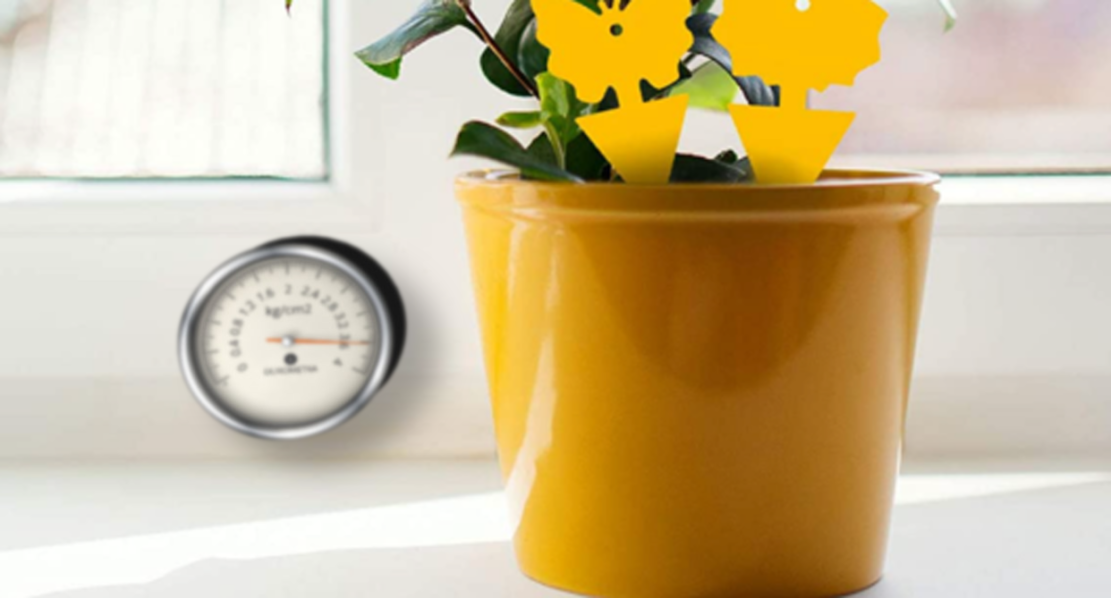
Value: 3.6 (kg/cm²)
